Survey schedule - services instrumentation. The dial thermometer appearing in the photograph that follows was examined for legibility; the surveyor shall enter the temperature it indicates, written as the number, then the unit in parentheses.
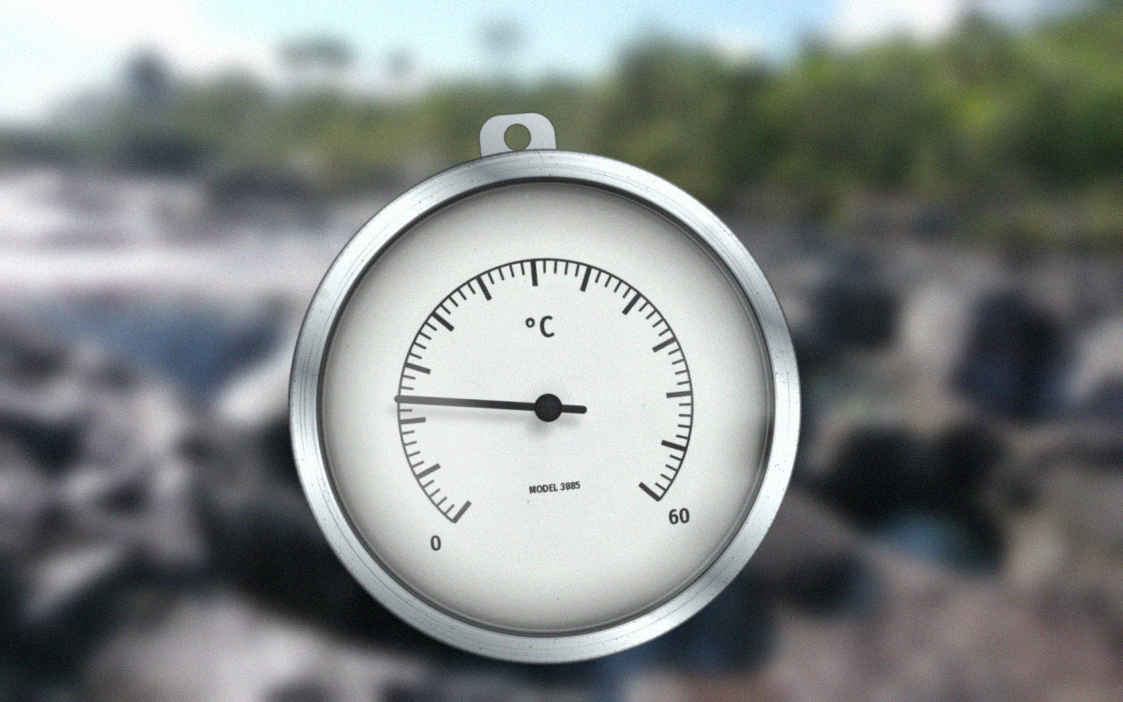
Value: 12 (°C)
